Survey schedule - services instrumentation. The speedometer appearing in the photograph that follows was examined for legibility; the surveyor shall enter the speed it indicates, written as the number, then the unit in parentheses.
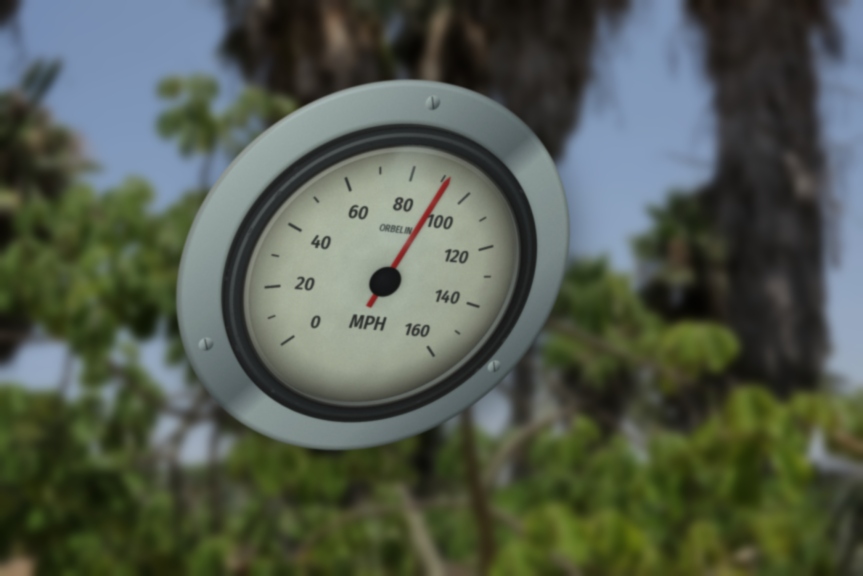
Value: 90 (mph)
